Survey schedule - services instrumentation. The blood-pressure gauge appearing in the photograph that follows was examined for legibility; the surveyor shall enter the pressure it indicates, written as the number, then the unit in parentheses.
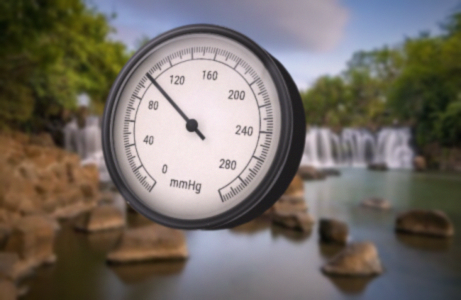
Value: 100 (mmHg)
